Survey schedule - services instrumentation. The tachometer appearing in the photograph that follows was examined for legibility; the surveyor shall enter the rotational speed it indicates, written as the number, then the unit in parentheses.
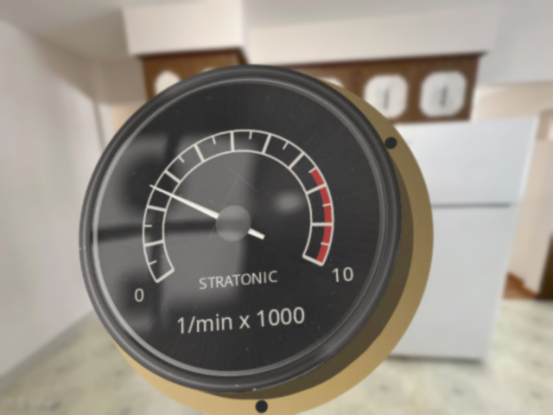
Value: 2500 (rpm)
